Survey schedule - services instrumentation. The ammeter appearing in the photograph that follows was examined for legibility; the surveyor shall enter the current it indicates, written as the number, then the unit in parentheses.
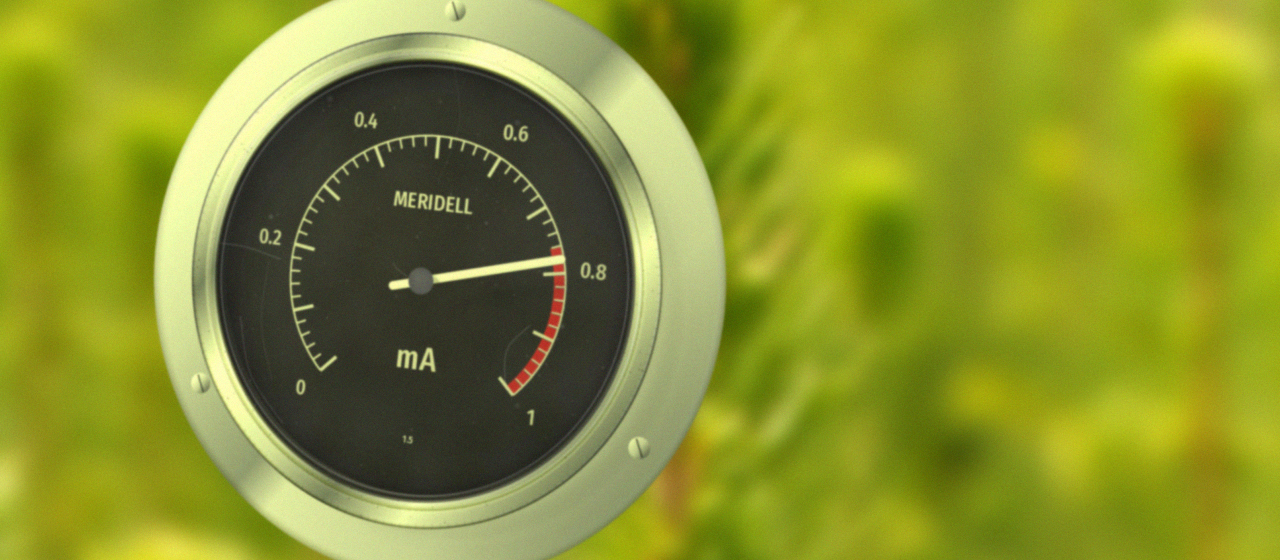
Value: 0.78 (mA)
